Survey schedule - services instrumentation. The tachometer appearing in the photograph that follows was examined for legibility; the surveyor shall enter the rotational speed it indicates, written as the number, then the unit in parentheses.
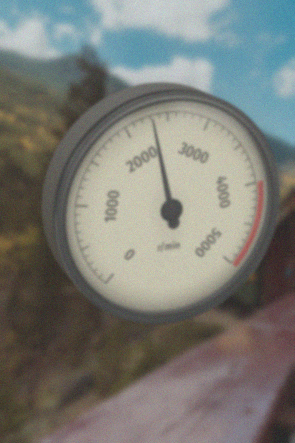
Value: 2300 (rpm)
